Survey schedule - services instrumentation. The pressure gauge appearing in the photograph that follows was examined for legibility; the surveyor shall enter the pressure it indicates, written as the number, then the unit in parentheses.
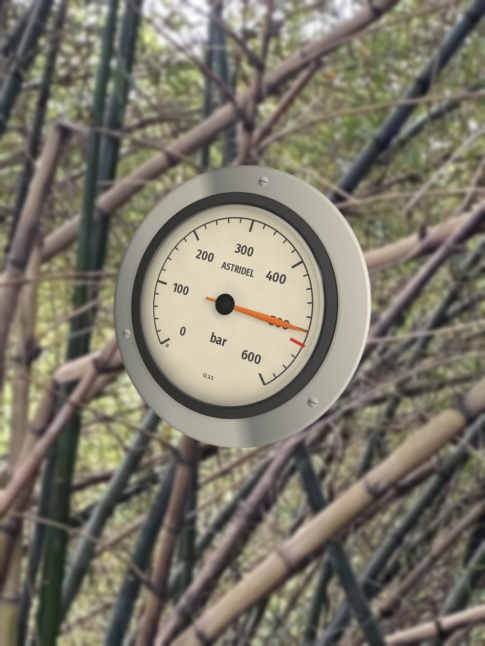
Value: 500 (bar)
